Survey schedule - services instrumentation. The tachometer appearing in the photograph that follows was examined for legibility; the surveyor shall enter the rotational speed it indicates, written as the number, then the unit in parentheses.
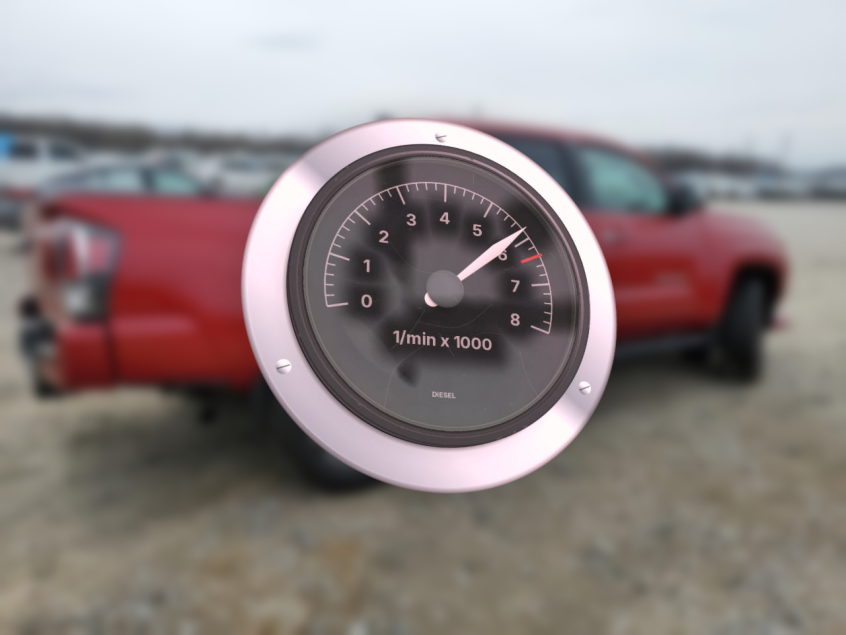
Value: 5800 (rpm)
